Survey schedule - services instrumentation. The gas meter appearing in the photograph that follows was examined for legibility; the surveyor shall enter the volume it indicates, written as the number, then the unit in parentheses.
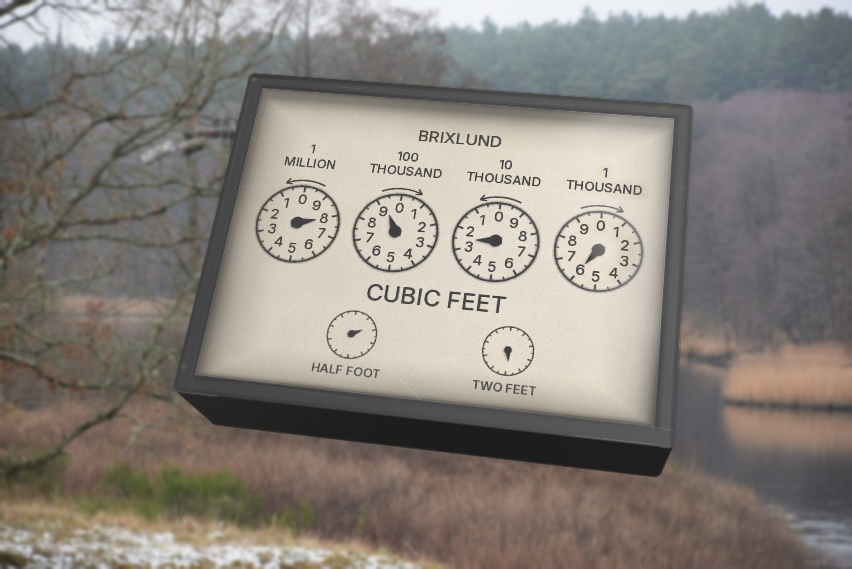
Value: 792600 (ft³)
